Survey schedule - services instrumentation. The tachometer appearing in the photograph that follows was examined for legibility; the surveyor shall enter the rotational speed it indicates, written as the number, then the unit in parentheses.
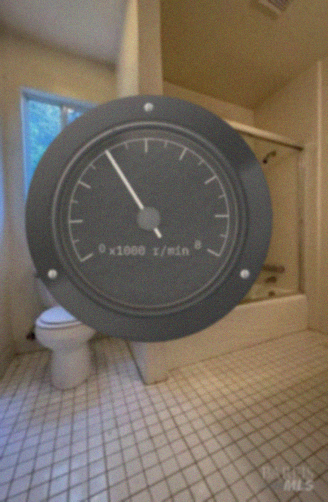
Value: 3000 (rpm)
